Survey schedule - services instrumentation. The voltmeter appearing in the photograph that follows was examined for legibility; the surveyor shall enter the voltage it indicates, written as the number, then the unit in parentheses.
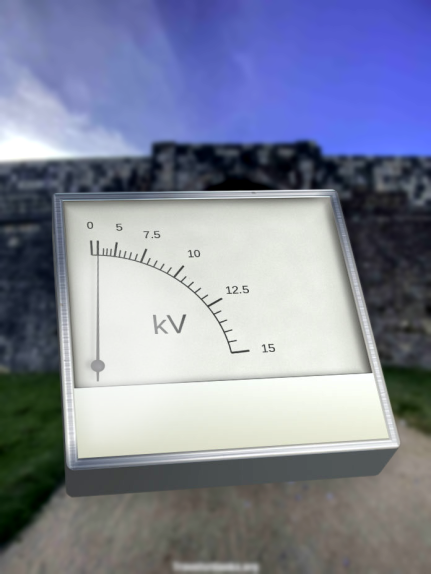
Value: 2.5 (kV)
